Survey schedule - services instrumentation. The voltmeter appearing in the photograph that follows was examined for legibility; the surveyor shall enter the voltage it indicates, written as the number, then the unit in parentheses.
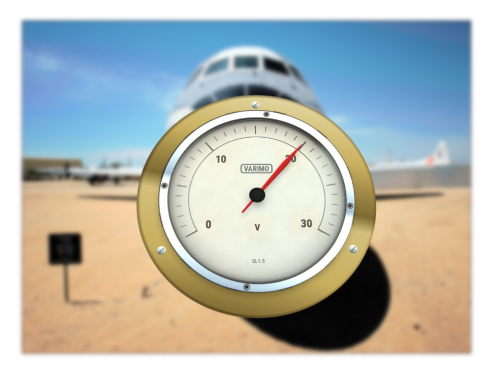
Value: 20 (V)
